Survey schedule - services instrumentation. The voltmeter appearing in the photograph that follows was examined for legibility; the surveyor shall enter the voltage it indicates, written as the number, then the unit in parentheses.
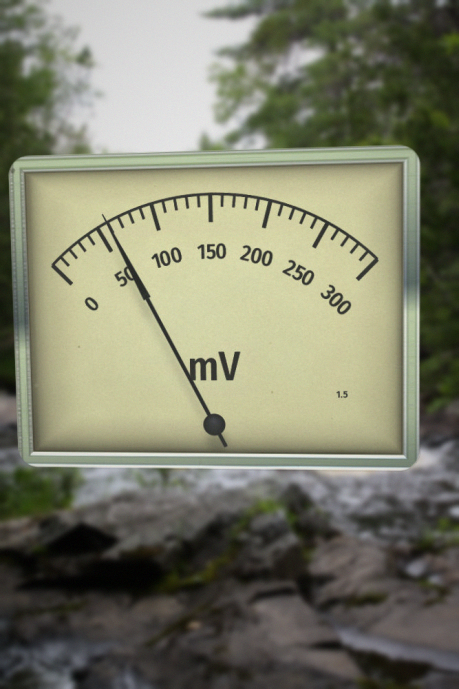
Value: 60 (mV)
